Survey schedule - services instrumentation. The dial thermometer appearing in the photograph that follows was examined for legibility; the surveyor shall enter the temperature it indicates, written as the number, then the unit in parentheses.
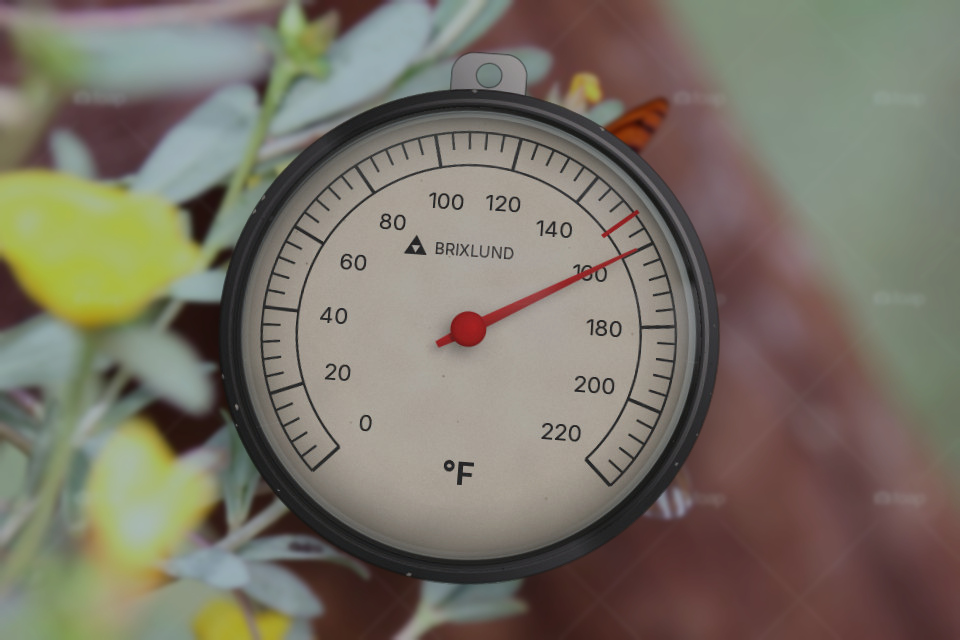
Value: 160 (°F)
